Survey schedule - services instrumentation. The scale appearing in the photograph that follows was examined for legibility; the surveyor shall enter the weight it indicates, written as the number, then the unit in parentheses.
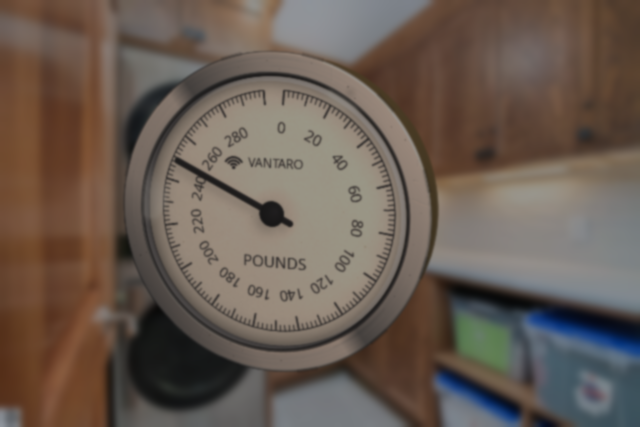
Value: 250 (lb)
